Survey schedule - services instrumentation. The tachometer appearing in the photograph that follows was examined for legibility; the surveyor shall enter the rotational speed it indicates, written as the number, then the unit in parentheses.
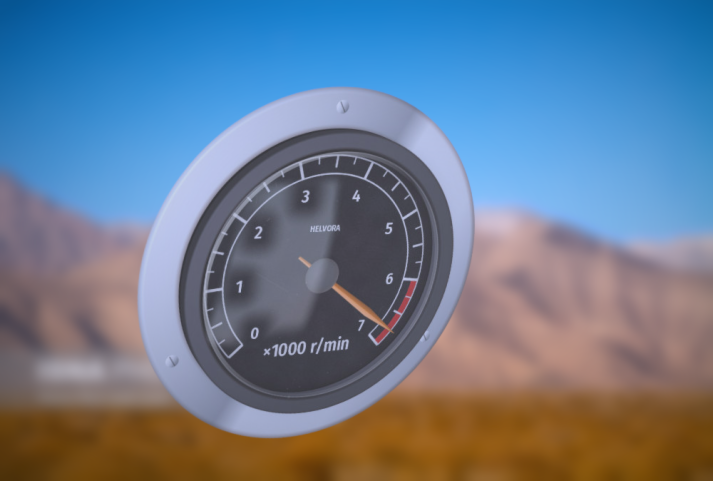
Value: 6750 (rpm)
